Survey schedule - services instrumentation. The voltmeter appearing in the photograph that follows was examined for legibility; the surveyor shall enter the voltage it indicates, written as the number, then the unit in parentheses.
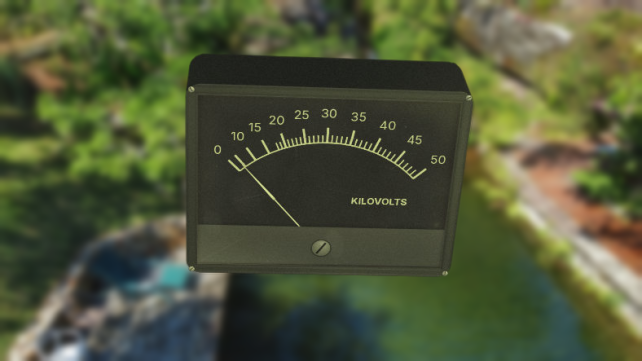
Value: 5 (kV)
